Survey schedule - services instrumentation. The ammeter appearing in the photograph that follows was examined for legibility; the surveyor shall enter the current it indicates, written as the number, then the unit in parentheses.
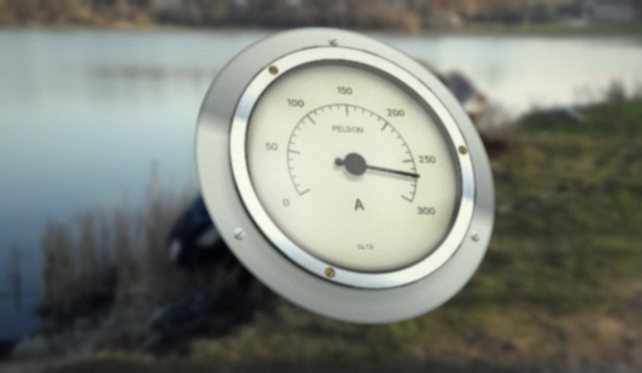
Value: 270 (A)
